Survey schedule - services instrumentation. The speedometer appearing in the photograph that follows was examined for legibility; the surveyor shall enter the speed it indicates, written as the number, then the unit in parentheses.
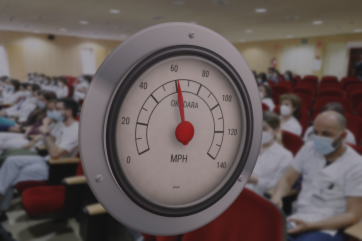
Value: 60 (mph)
